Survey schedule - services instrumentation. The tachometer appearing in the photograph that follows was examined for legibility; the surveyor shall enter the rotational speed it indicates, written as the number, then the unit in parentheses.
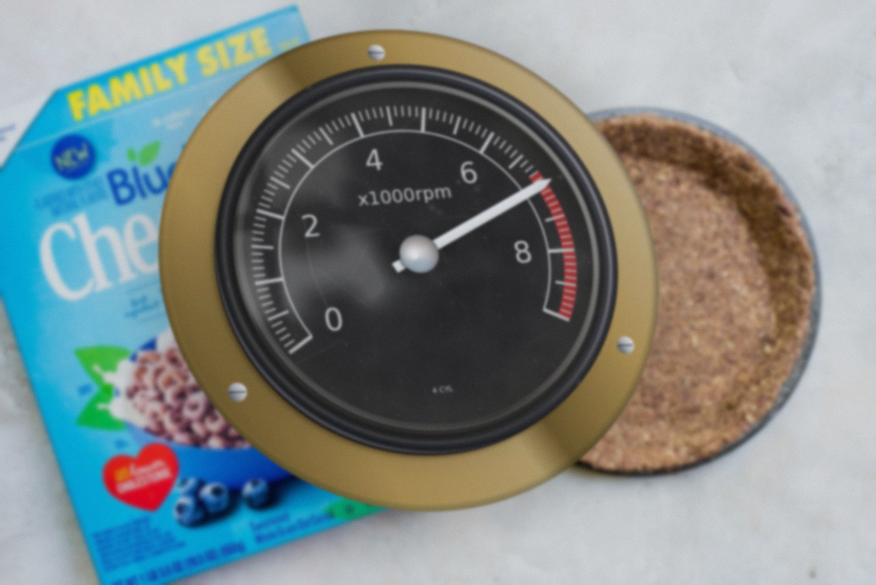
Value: 7000 (rpm)
